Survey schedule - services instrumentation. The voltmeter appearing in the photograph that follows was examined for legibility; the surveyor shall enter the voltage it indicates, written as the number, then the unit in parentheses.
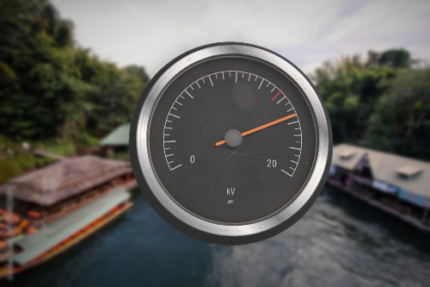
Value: 15.5 (kV)
